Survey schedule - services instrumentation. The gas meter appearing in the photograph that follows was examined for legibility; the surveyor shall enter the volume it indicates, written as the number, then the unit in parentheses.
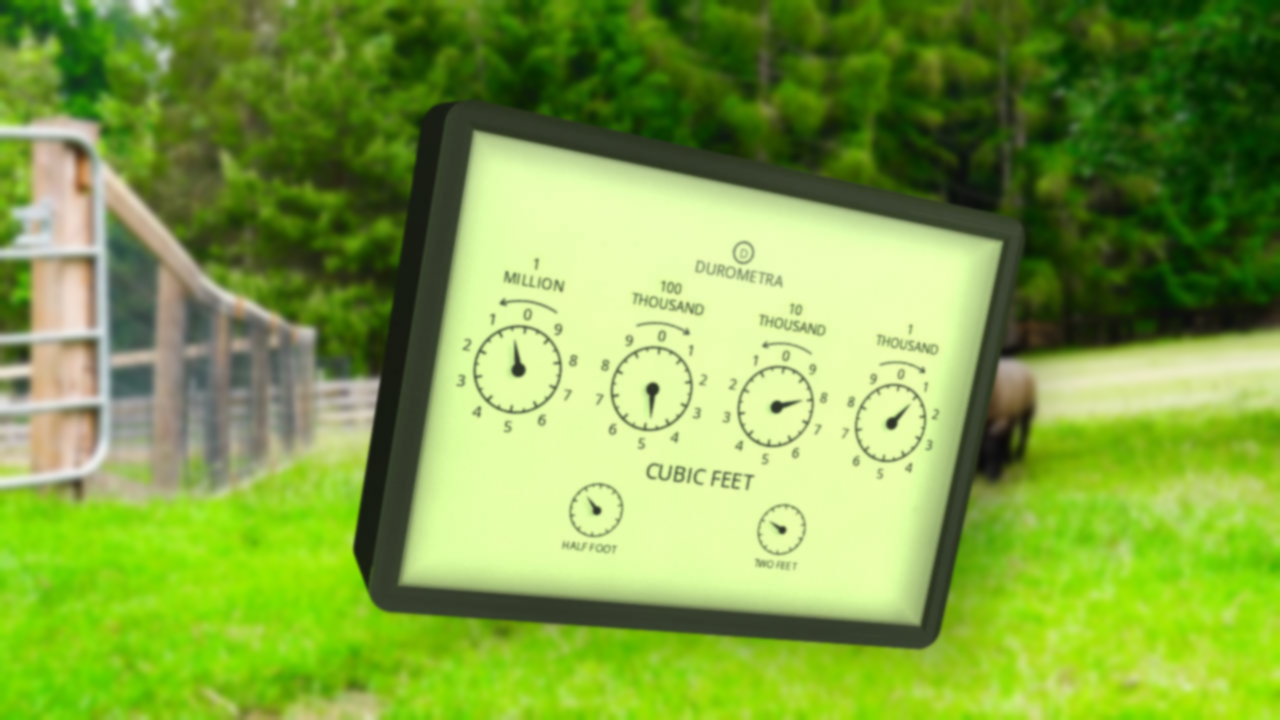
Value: 48100 (ft³)
